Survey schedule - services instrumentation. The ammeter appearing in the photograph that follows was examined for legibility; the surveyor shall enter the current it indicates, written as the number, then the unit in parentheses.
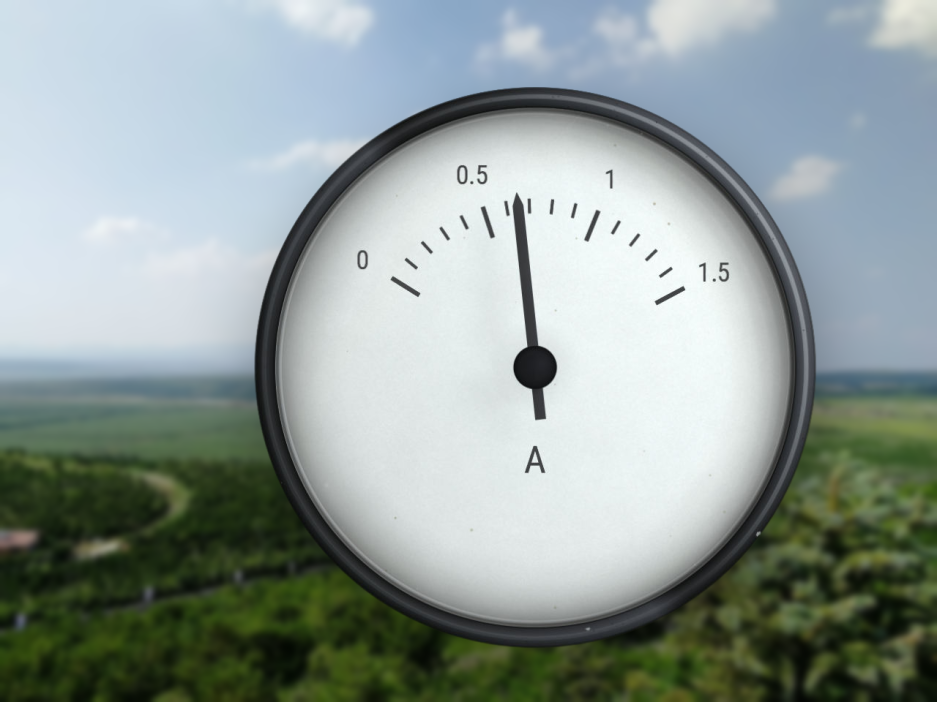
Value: 0.65 (A)
